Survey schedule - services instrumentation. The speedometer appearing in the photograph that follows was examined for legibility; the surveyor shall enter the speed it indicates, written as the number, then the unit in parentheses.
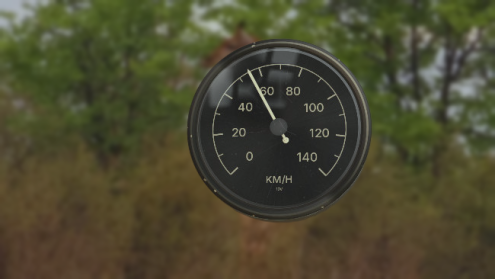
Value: 55 (km/h)
